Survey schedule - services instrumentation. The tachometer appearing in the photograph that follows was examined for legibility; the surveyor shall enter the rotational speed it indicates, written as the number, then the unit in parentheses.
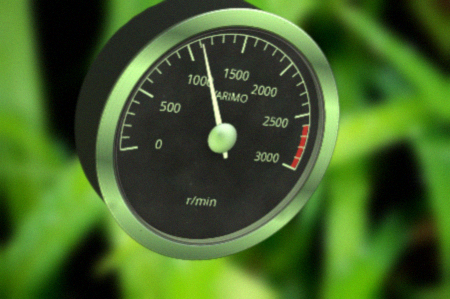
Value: 1100 (rpm)
